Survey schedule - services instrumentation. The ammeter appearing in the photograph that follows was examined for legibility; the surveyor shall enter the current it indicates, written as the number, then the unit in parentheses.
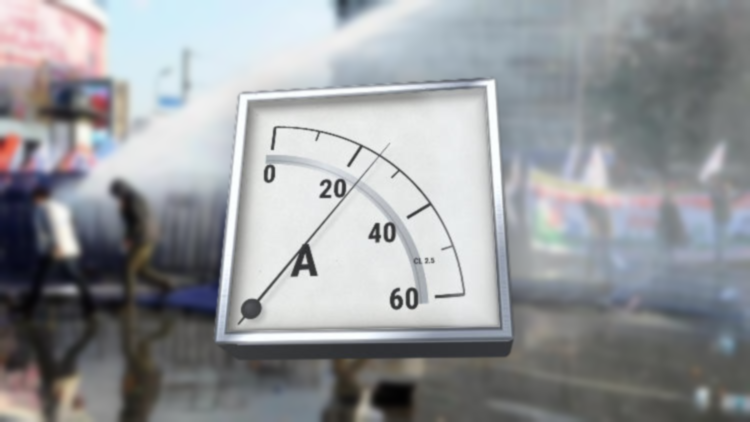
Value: 25 (A)
